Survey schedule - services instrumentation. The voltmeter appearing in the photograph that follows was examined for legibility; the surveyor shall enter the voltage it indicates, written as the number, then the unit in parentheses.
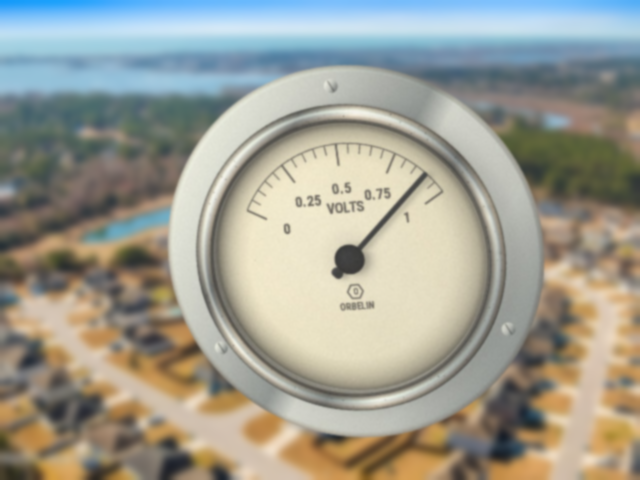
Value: 0.9 (V)
